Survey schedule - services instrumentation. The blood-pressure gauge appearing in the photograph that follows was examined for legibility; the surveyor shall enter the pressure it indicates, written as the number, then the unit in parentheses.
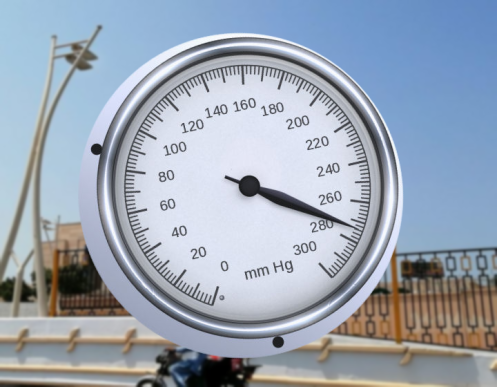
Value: 274 (mmHg)
